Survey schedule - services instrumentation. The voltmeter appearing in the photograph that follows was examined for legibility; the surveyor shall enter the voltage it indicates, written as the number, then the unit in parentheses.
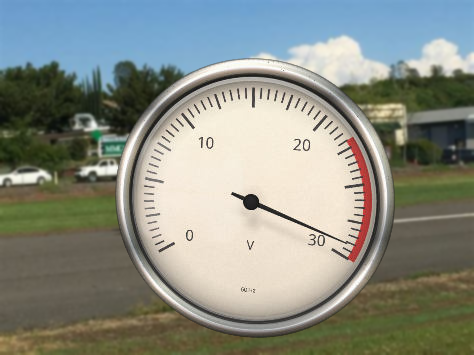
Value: 29 (V)
